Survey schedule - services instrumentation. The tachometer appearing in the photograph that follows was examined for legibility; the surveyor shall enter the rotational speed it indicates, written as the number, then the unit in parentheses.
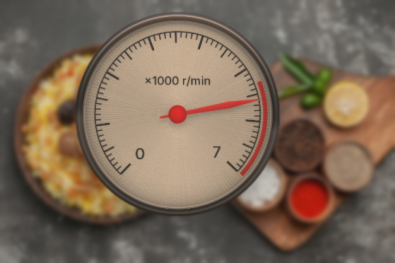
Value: 5600 (rpm)
